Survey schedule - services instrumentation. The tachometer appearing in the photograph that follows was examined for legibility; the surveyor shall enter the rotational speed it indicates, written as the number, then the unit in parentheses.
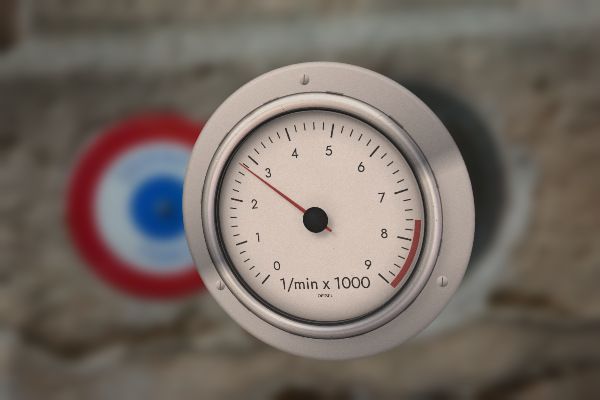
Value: 2800 (rpm)
